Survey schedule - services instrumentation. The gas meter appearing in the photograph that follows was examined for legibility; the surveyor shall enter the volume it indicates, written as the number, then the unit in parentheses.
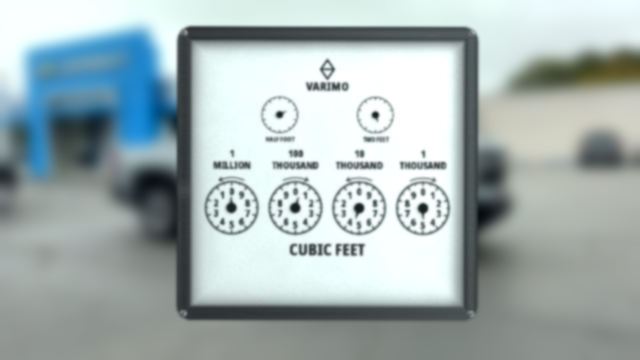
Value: 4500 (ft³)
